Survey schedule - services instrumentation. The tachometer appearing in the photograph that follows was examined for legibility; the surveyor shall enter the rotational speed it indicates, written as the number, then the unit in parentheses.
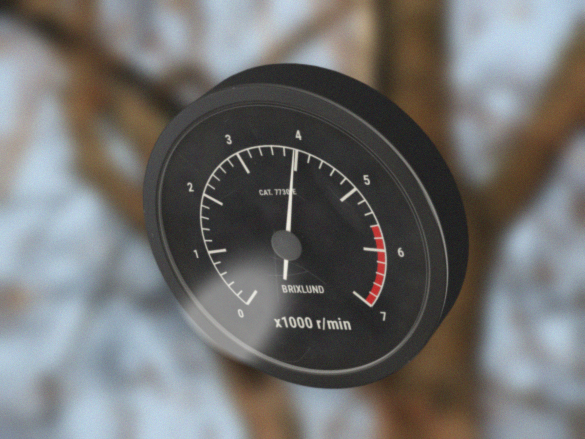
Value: 4000 (rpm)
